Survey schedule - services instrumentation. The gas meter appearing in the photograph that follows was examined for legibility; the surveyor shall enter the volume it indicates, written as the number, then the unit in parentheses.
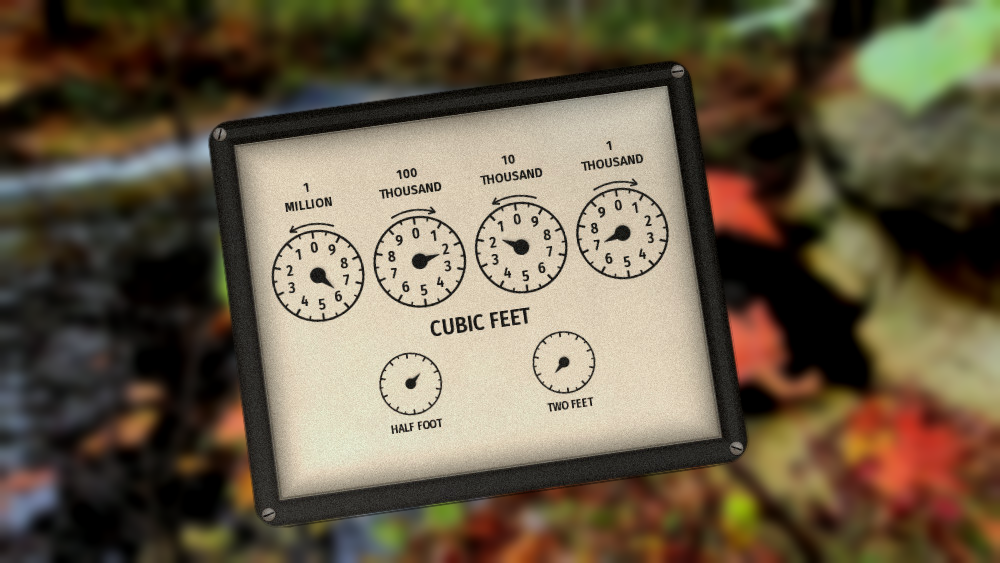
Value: 621700 (ft³)
